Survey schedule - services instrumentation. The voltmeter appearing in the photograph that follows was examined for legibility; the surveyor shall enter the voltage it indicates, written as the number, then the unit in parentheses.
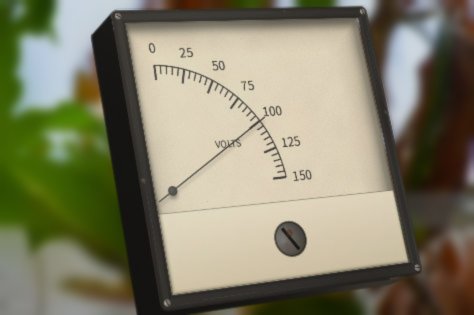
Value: 100 (V)
